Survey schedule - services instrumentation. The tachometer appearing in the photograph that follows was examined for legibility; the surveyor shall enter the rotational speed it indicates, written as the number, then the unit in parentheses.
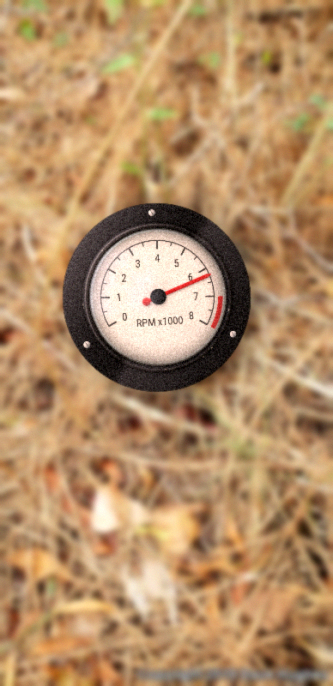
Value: 6250 (rpm)
